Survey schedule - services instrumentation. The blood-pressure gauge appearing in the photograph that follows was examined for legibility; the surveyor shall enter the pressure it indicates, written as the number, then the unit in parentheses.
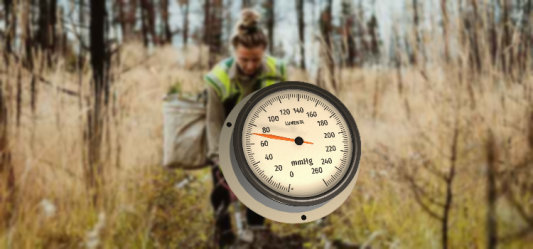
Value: 70 (mmHg)
